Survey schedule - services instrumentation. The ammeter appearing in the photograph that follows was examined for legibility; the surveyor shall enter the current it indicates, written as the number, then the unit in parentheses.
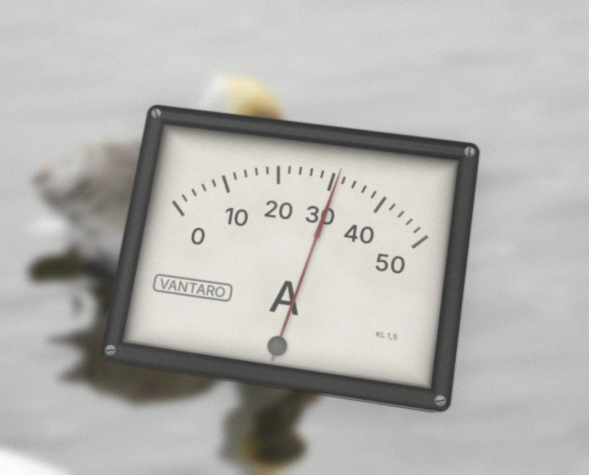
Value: 31 (A)
